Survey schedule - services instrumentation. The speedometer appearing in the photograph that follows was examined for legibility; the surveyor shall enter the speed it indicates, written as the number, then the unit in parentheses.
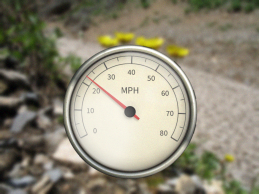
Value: 22.5 (mph)
